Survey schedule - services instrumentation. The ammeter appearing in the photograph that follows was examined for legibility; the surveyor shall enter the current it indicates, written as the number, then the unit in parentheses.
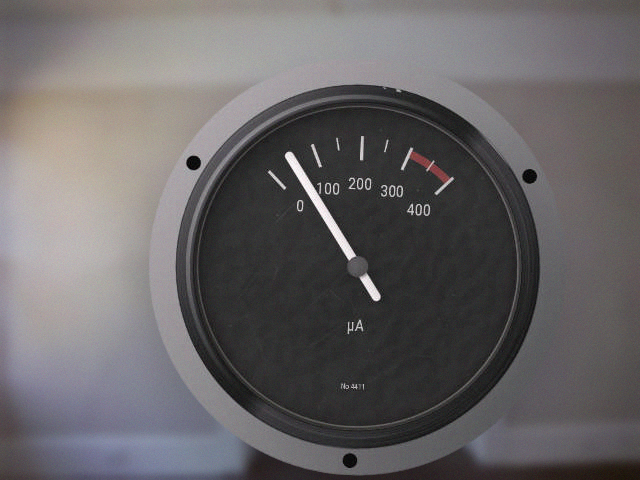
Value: 50 (µA)
